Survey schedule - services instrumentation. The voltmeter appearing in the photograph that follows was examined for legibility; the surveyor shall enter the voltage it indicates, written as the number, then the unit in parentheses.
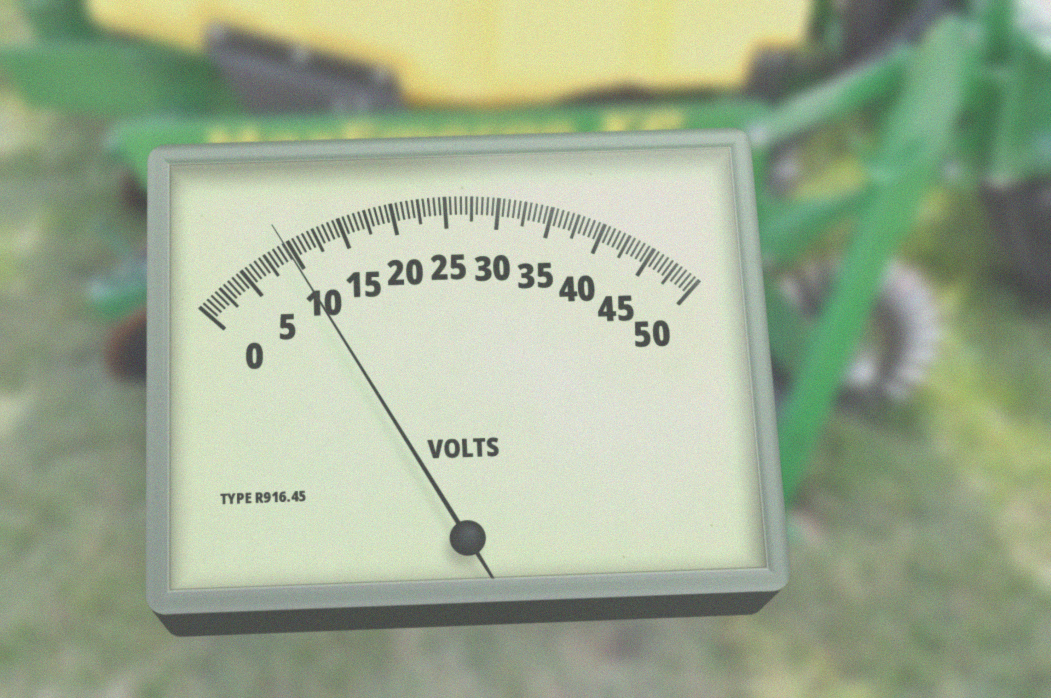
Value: 9.5 (V)
